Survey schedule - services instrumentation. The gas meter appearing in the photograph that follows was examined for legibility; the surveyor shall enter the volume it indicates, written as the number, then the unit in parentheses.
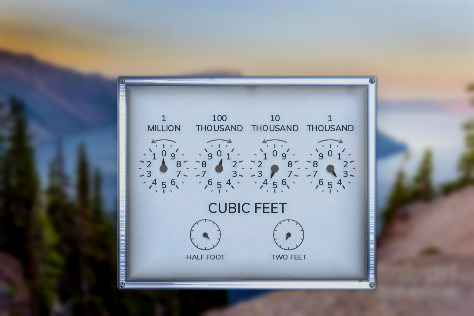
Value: 4400 (ft³)
